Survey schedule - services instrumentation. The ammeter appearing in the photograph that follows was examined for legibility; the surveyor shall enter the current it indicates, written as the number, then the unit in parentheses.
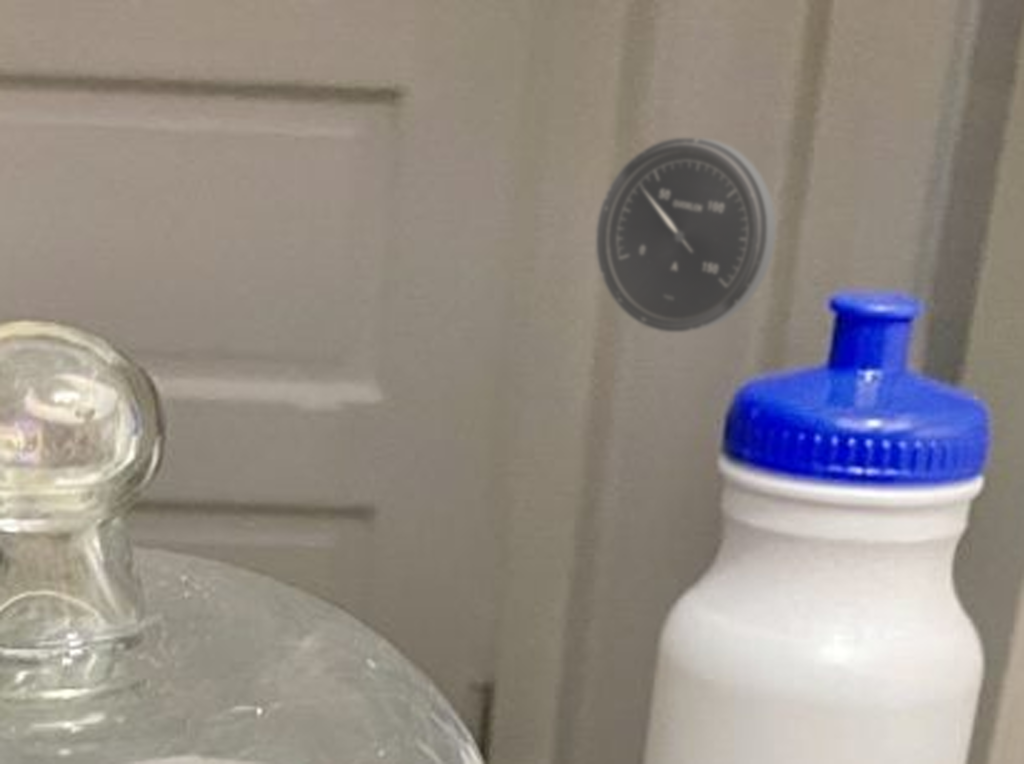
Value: 40 (A)
